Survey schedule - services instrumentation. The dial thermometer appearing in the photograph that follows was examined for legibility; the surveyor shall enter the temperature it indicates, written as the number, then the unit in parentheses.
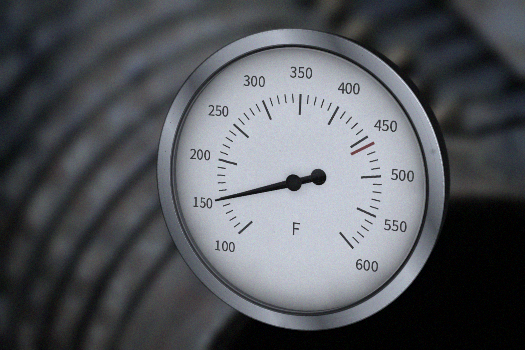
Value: 150 (°F)
